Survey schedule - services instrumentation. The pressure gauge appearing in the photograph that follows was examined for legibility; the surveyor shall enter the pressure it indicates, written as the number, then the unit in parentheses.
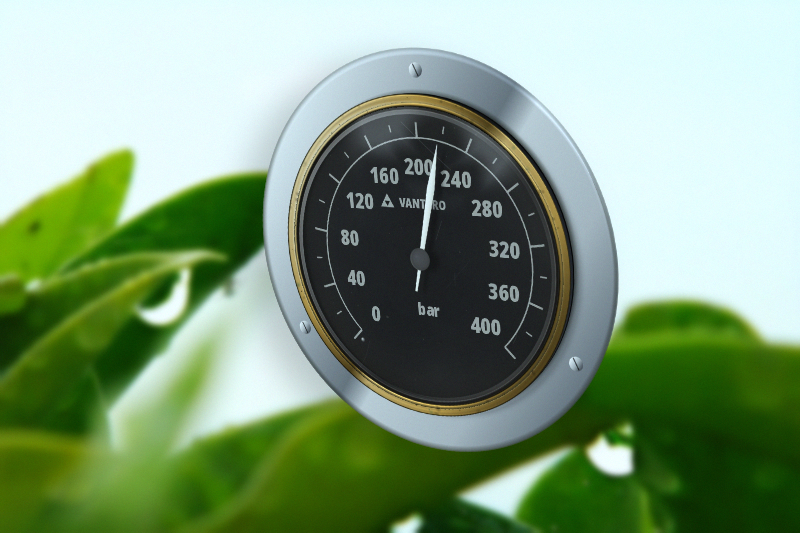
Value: 220 (bar)
